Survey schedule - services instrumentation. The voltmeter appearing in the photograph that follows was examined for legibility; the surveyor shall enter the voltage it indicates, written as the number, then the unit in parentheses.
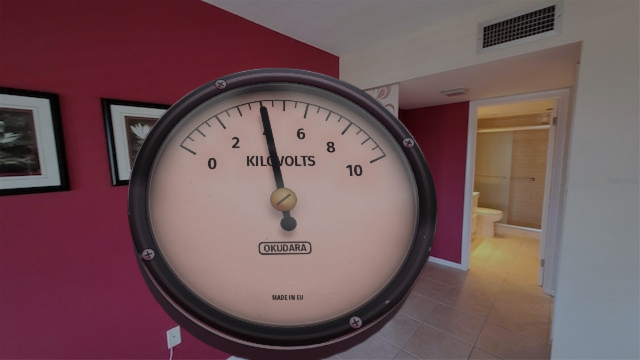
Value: 4 (kV)
